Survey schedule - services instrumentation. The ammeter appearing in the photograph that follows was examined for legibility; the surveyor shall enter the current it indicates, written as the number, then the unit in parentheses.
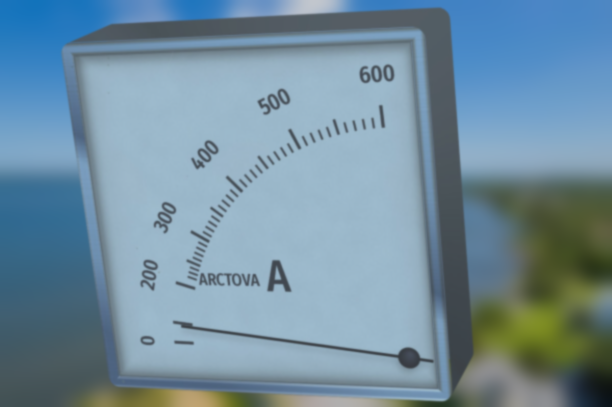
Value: 100 (A)
